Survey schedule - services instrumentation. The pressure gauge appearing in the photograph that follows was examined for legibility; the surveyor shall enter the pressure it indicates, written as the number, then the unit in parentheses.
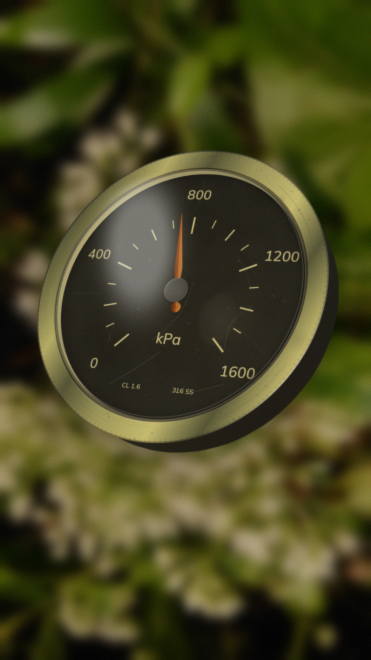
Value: 750 (kPa)
